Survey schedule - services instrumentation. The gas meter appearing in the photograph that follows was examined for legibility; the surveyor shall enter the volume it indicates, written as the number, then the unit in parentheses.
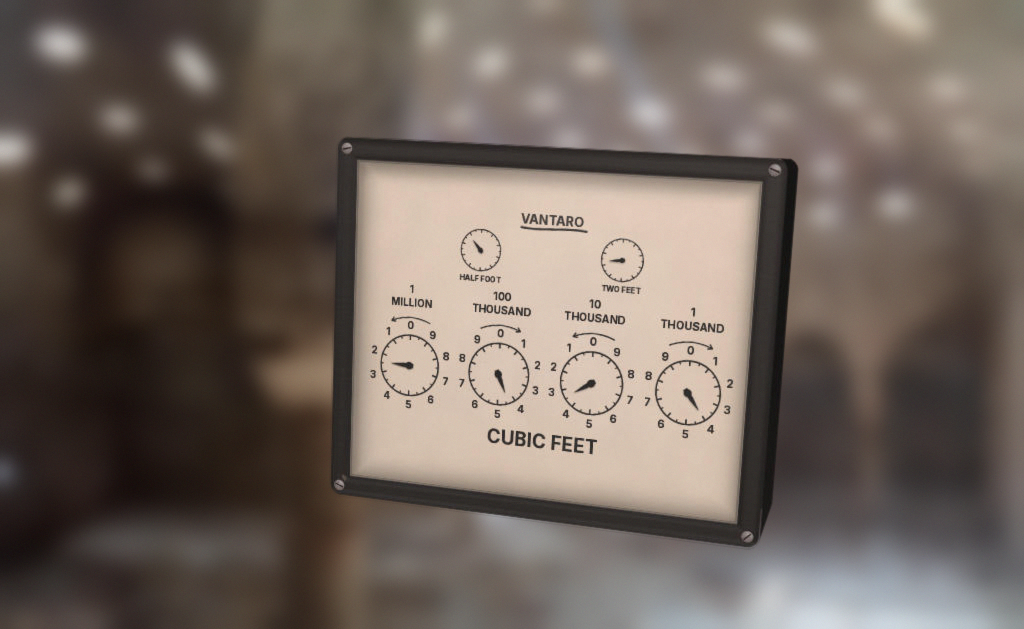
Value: 243400 (ft³)
